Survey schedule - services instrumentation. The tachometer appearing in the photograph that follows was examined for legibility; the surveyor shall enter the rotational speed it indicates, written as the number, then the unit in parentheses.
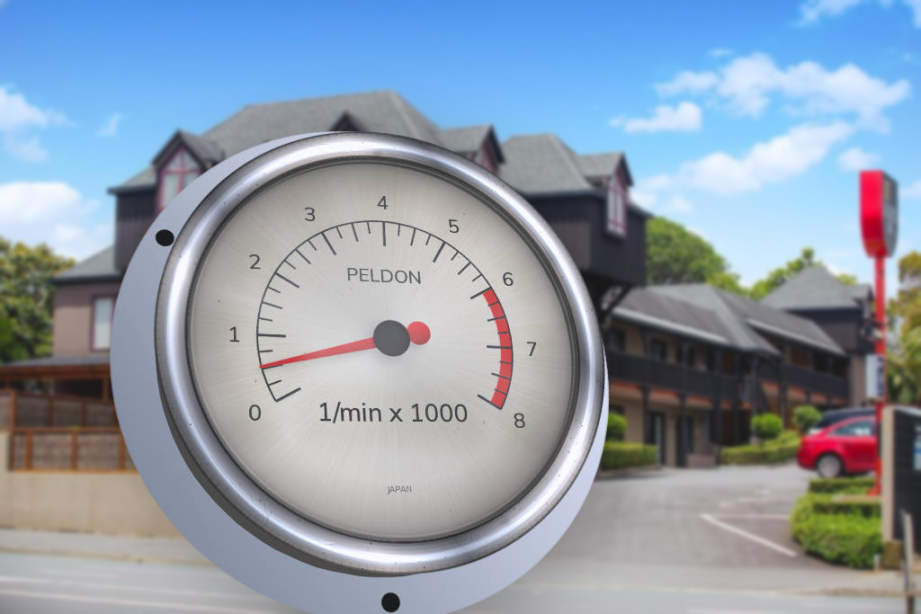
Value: 500 (rpm)
